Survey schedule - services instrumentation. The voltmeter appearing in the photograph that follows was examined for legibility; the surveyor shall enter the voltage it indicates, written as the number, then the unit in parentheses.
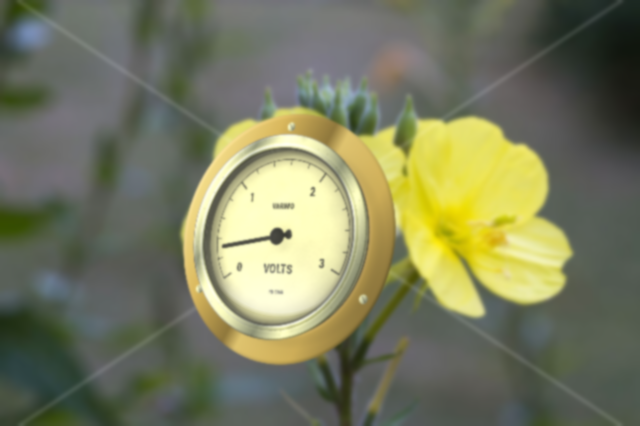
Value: 0.3 (V)
